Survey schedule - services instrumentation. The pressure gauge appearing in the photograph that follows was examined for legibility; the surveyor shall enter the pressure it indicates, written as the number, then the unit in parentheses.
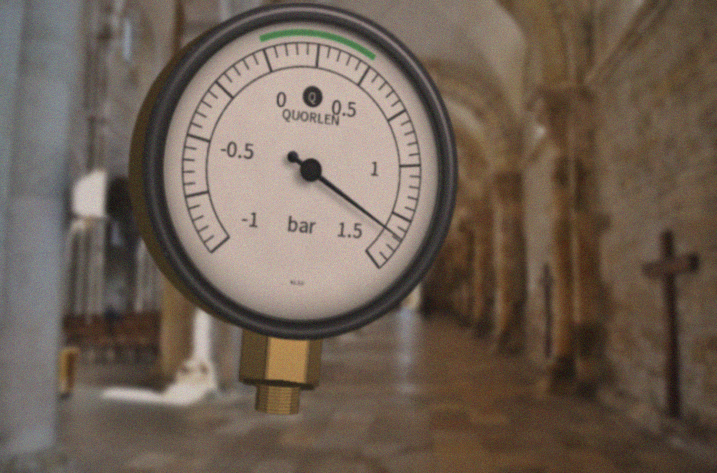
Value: 1.35 (bar)
